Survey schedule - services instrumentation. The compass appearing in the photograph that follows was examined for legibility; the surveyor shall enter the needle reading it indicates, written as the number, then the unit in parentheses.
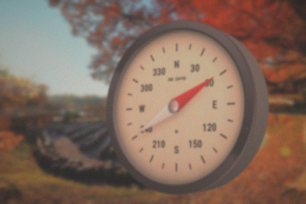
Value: 60 (°)
